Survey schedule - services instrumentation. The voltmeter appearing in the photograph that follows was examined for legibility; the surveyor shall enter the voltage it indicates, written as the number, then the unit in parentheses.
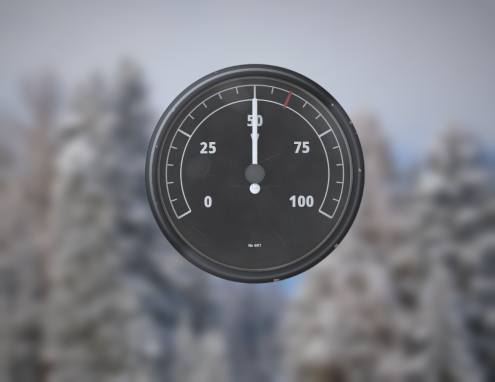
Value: 50 (V)
